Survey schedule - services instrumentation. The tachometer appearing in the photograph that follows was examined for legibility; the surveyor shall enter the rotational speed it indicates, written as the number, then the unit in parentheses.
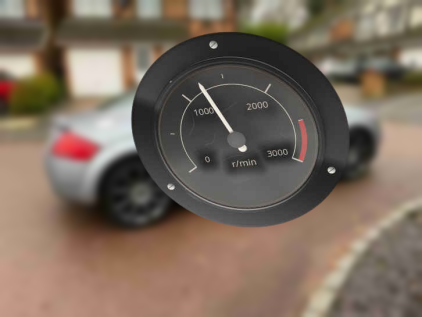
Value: 1250 (rpm)
